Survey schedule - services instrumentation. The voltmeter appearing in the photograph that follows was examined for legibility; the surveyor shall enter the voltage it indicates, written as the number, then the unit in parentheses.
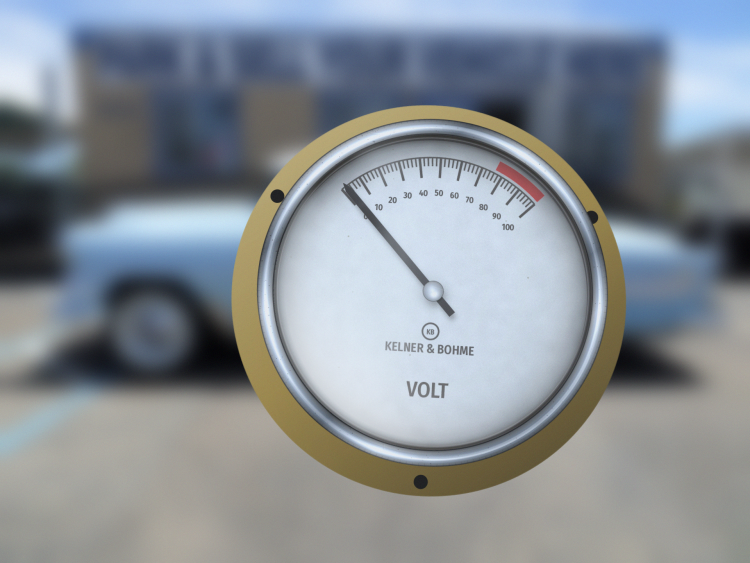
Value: 2 (V)
